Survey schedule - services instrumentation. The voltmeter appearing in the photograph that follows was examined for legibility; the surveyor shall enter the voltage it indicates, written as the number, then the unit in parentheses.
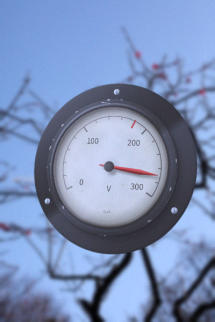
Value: 270 (V)
